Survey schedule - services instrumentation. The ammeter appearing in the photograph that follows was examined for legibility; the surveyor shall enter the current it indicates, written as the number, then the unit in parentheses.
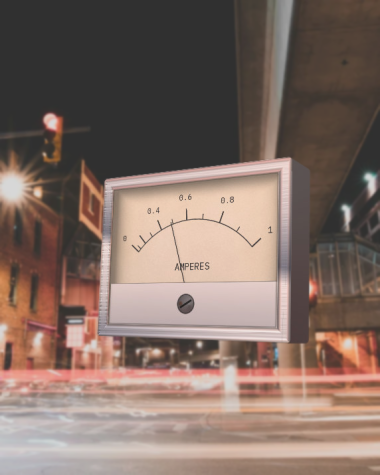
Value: 0.5 (A)
